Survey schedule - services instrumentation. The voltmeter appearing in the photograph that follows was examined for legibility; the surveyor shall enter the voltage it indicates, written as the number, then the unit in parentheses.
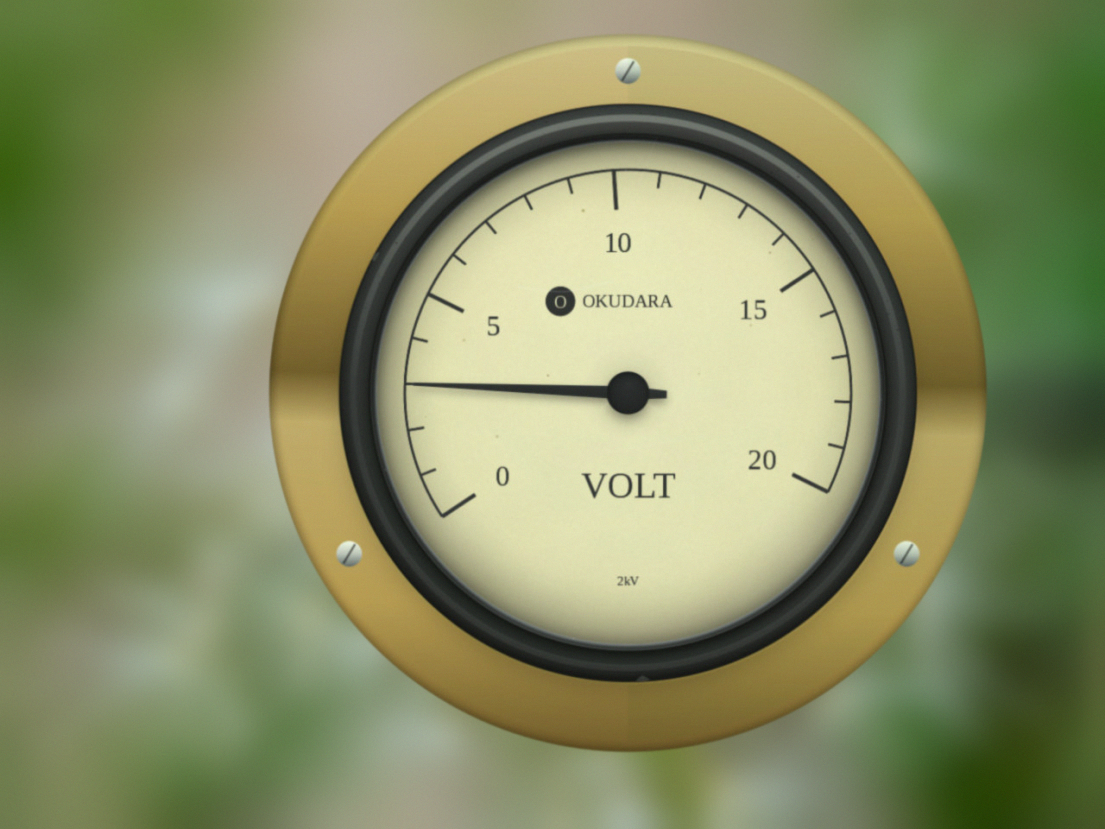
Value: 3 (V)
